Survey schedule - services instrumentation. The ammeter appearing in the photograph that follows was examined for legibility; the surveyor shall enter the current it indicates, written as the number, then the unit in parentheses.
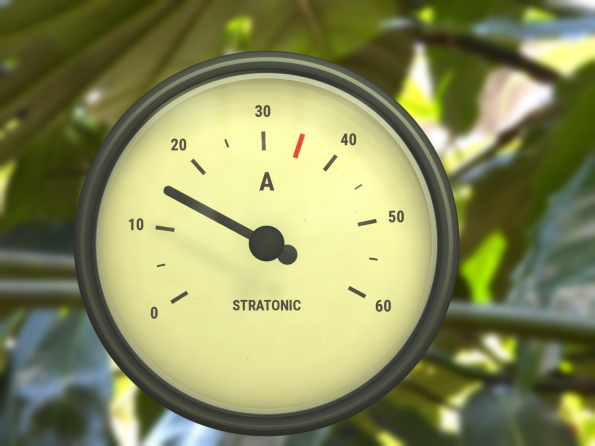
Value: 15 (A)
